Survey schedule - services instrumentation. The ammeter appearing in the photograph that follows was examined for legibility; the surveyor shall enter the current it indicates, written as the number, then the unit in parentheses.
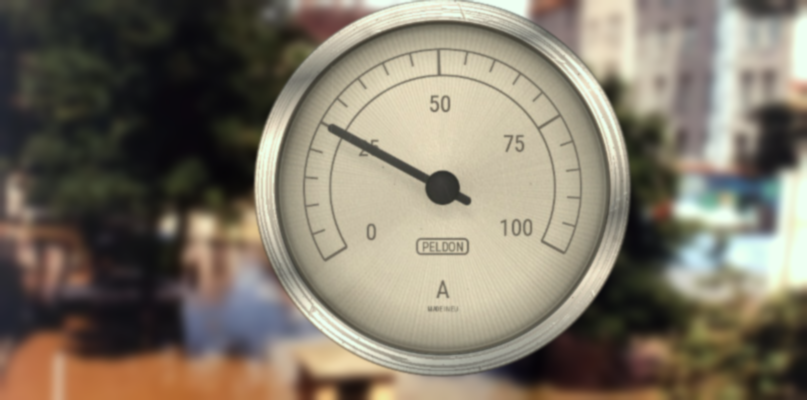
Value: 25 (A)
